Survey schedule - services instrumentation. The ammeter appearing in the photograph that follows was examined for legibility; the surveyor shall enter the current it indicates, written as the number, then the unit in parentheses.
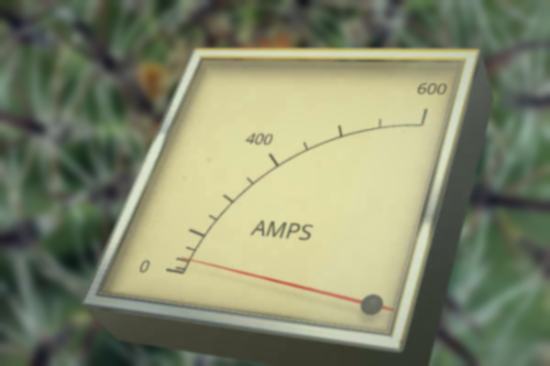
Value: 100 (A)
